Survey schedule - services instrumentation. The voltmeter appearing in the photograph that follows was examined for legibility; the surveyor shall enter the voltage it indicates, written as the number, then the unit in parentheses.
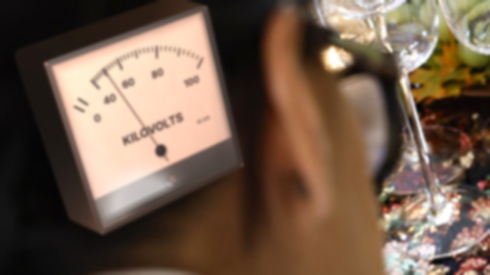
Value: 50 (kV)
